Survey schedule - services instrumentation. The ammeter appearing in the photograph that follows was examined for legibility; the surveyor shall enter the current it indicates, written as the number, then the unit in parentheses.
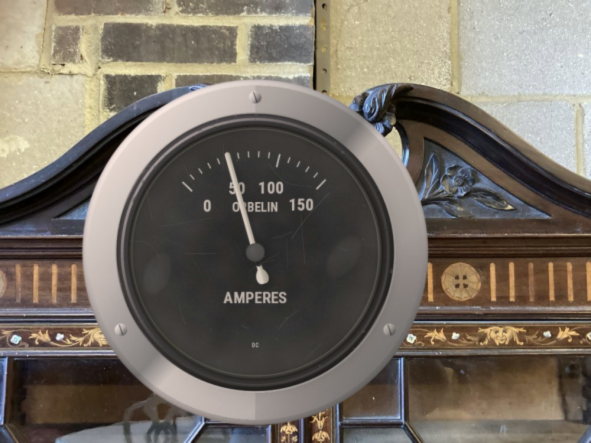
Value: 50 (A)
